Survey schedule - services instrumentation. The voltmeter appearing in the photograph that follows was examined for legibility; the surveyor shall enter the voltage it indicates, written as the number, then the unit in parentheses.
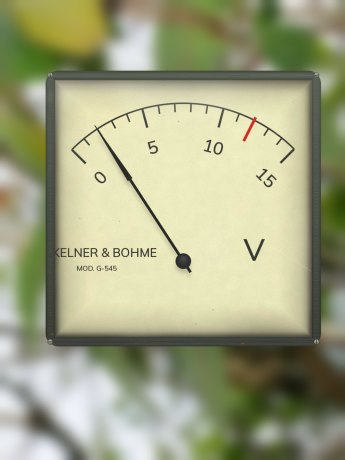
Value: 2 (V)
